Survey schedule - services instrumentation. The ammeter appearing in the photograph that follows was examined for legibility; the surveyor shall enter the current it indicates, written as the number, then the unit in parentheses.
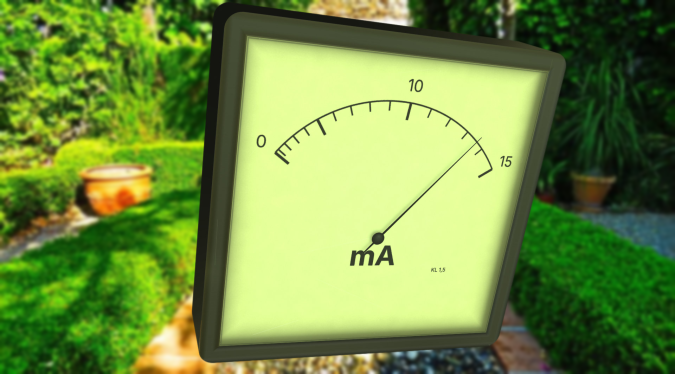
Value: 13.5 (mA)
